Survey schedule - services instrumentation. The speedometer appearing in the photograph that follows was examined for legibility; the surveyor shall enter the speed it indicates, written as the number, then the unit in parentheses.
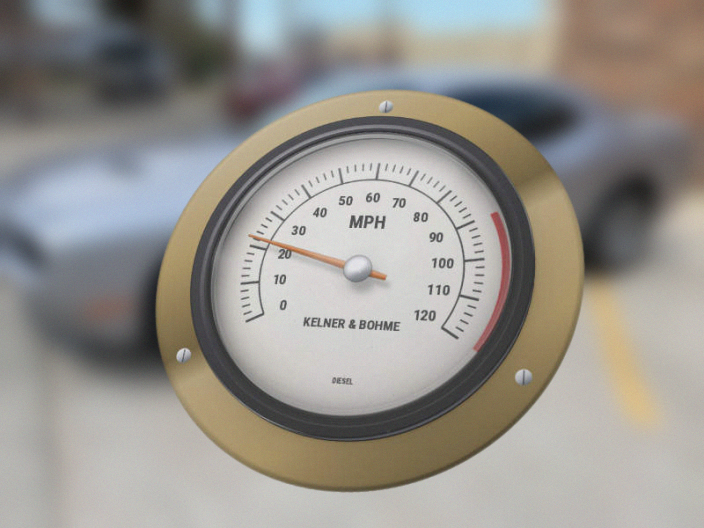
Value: 22 (mph)
